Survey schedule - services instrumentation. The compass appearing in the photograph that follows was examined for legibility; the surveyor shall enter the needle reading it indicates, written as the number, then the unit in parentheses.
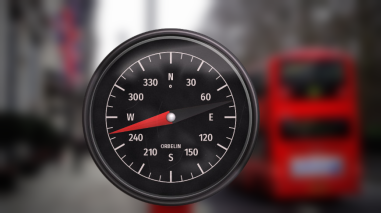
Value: 255 (°)
